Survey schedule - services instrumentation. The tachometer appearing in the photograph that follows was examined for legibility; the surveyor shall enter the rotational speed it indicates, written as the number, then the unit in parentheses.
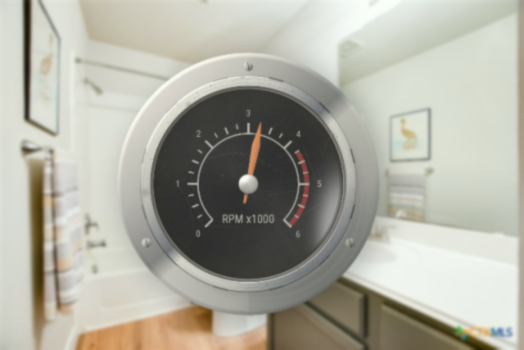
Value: 3250 (rpm)
